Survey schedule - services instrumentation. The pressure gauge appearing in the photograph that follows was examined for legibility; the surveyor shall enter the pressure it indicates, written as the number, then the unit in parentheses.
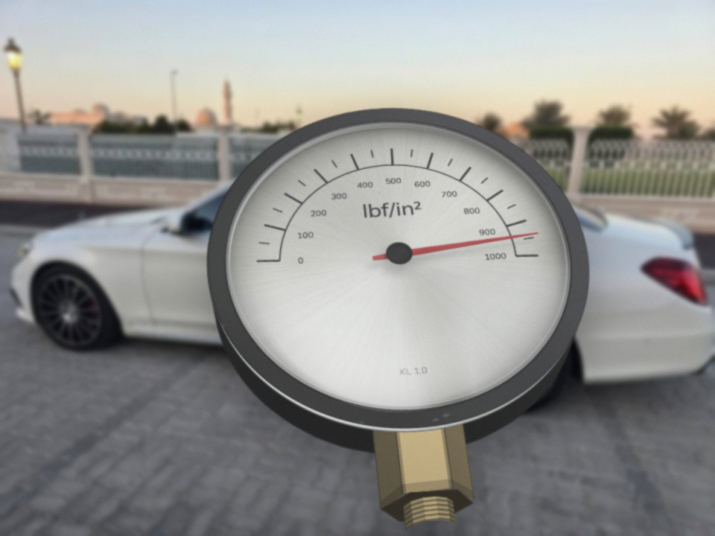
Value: 950 (psi)
